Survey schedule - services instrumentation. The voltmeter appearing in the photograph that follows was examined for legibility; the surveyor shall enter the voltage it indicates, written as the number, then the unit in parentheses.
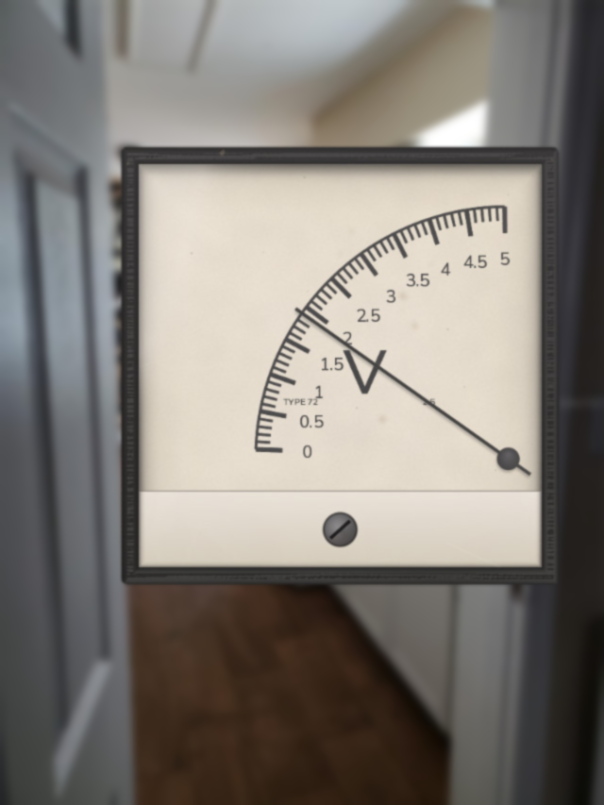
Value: 1.9 (V)
